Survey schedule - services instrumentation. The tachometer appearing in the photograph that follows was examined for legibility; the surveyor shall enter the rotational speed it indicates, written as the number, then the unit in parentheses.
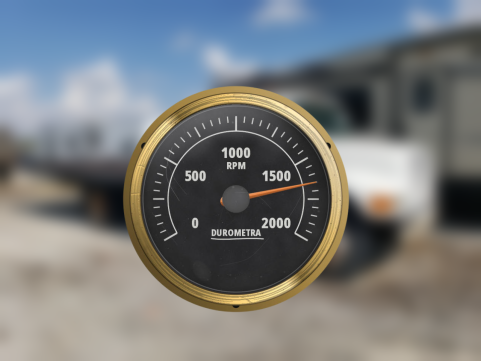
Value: 1650 (rpm)
